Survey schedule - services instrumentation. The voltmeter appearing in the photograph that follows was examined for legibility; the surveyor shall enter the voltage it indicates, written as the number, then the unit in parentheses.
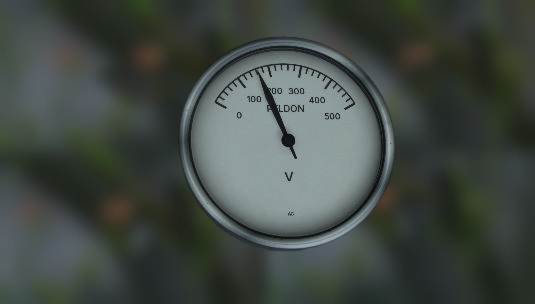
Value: 160 (V)
